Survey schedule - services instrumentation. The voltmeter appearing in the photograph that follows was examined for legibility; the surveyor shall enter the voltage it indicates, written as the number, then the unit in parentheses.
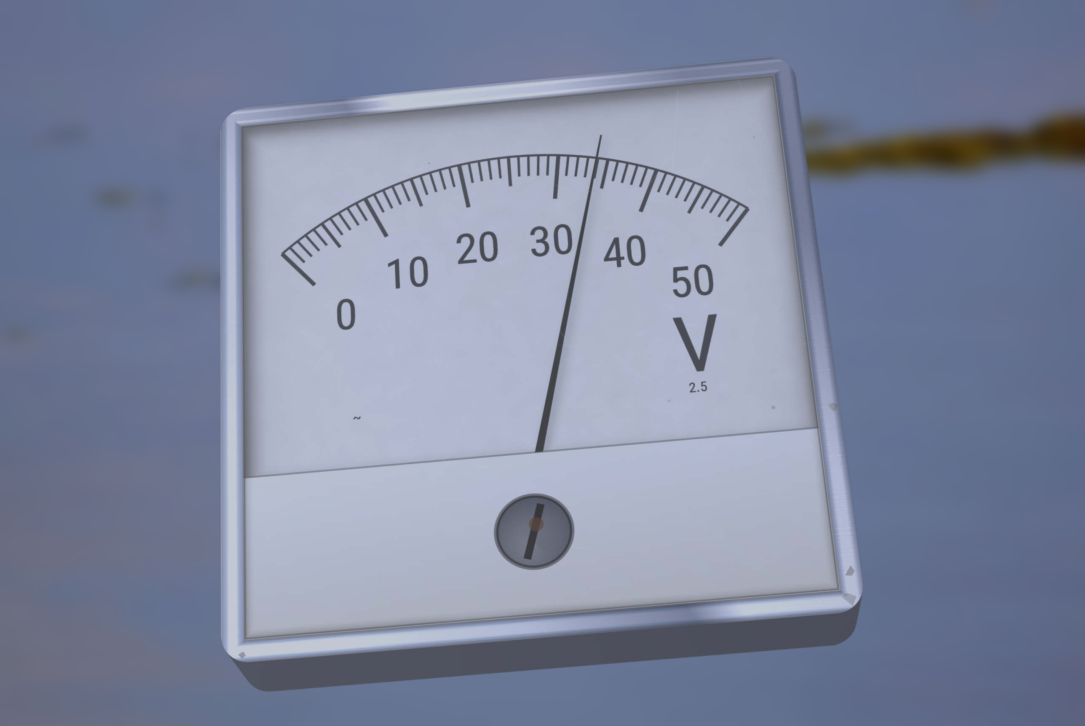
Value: 34 (V)
